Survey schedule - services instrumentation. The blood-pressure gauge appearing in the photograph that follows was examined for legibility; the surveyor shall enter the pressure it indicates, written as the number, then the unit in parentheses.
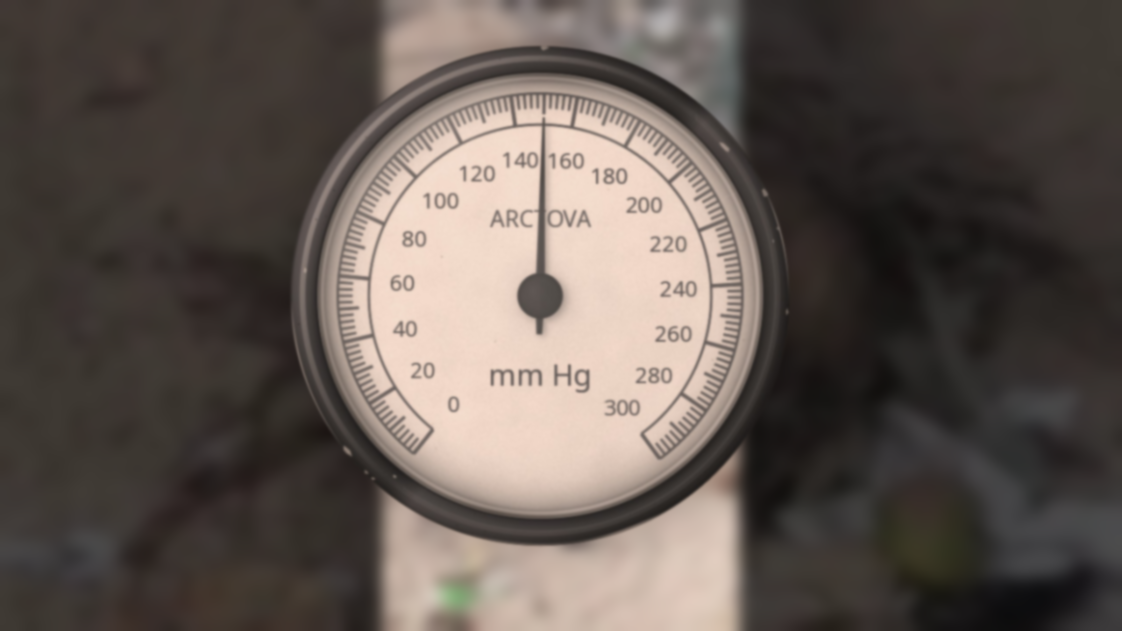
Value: 150 (mmHg)
